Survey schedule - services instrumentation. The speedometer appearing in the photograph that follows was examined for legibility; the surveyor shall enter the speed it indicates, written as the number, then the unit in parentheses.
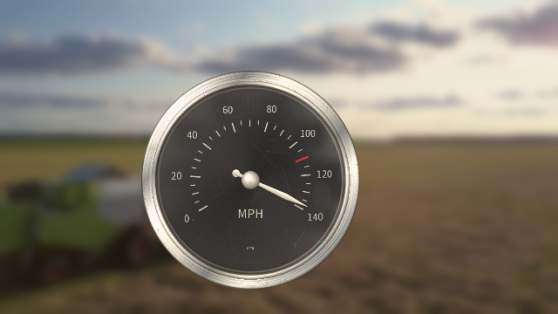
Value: 137.5 (mph)
